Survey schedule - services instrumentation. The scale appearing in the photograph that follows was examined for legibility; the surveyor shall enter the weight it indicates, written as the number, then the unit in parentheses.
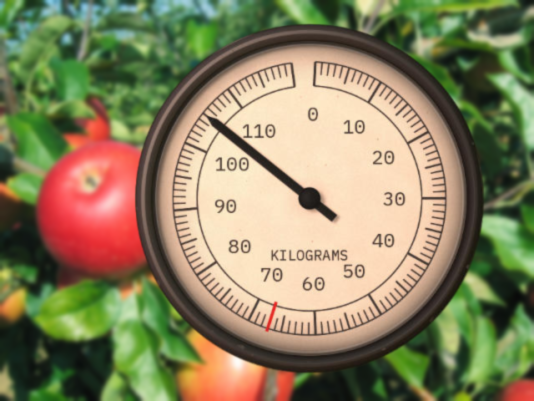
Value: 105 (kg)
